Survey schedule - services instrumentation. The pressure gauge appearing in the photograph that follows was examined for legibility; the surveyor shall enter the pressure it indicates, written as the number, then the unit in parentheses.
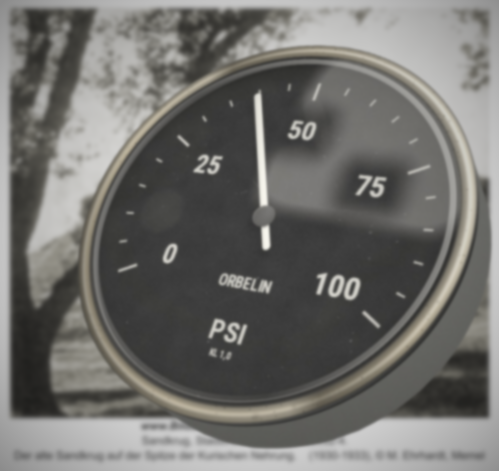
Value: 40 (psi)
